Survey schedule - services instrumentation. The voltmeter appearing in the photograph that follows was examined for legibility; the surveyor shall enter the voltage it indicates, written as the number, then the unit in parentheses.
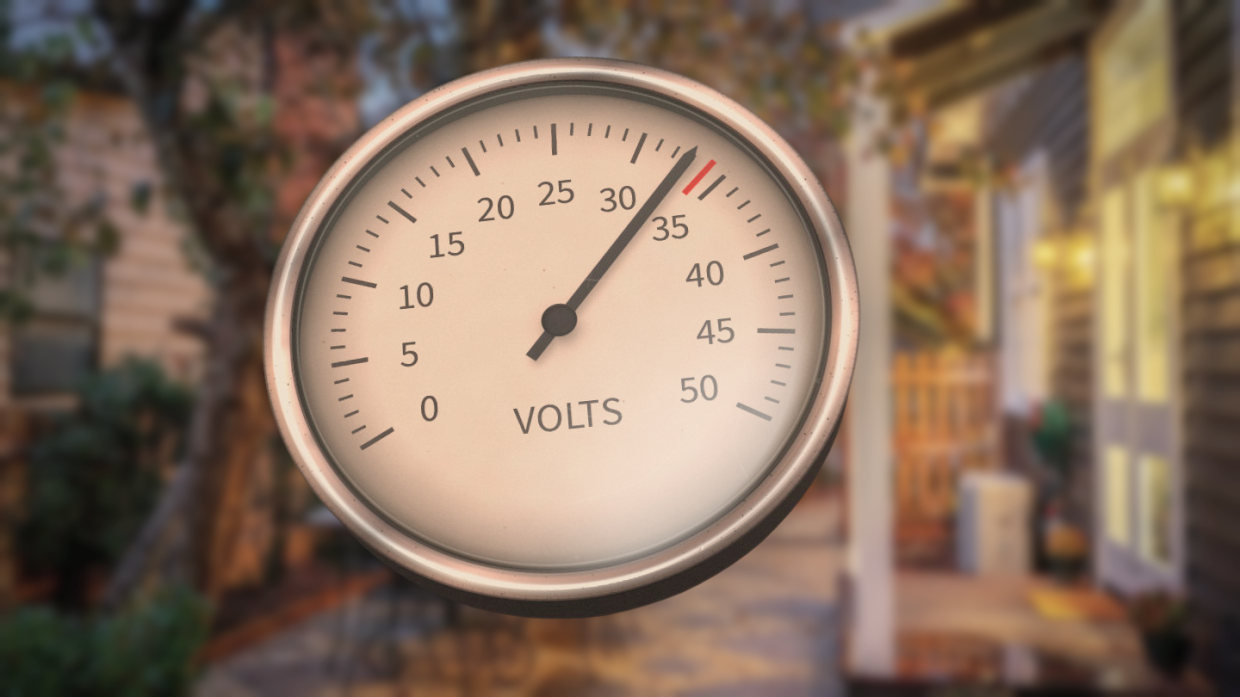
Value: 33 (V)
